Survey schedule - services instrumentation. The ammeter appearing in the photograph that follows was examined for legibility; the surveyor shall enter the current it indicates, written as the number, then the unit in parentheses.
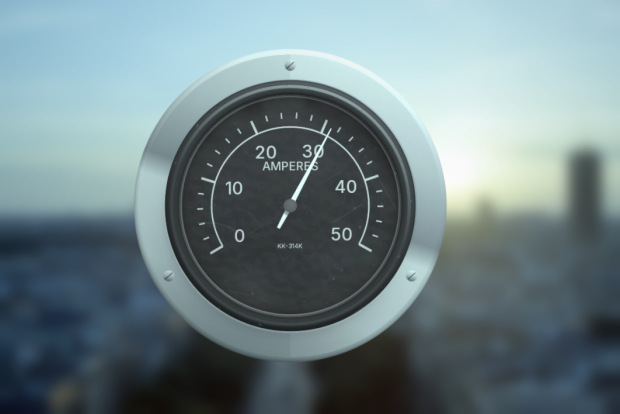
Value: 31 (A)
